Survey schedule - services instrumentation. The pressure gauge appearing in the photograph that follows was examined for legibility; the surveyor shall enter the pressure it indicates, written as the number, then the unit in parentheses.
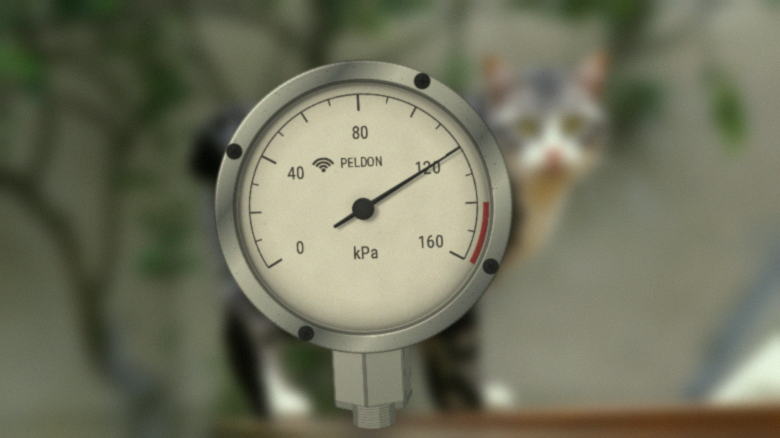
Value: 120 (kPa)
